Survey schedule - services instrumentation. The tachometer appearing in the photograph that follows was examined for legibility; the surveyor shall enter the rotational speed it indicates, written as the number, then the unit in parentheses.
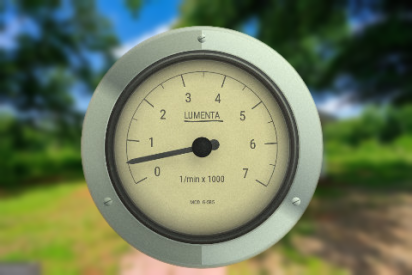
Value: 500 (rpm)
